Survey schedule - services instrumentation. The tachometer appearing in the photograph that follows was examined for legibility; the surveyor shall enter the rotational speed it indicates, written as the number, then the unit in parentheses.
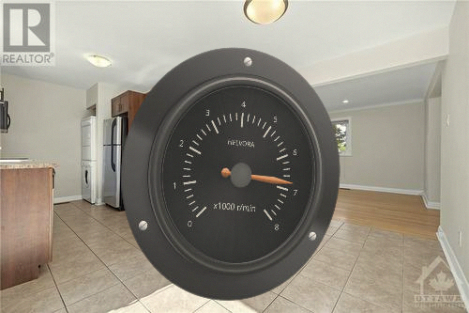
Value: 6800 (rpm)
